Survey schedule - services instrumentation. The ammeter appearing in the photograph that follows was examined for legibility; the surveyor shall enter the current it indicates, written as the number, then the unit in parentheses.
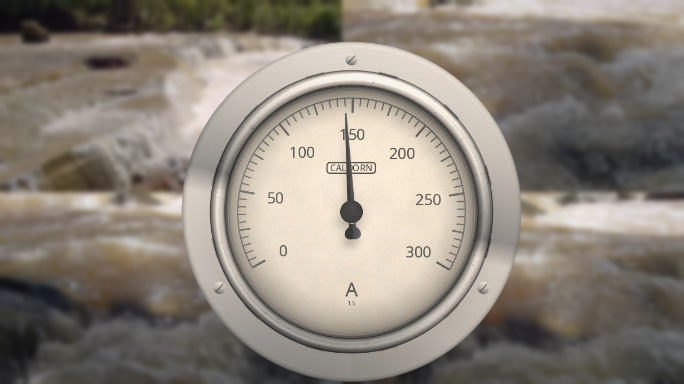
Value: 145 (A)
